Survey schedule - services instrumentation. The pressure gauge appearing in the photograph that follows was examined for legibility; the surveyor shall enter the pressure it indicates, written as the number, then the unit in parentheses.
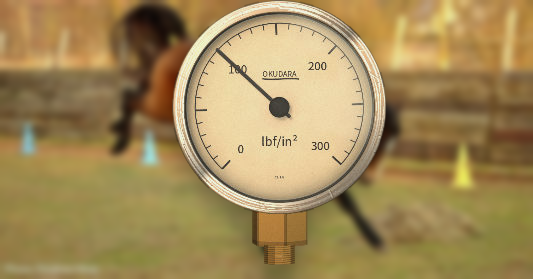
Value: 100 (psi)
